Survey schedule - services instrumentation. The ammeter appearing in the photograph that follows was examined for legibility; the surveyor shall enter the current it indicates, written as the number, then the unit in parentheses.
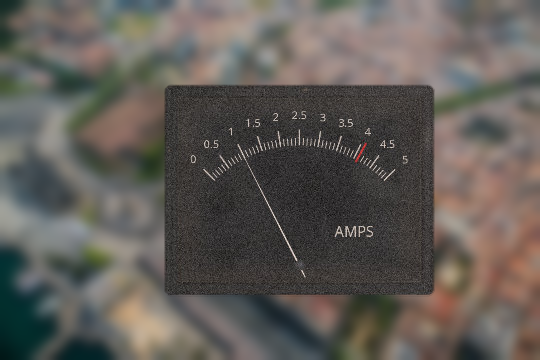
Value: 1 (A)
